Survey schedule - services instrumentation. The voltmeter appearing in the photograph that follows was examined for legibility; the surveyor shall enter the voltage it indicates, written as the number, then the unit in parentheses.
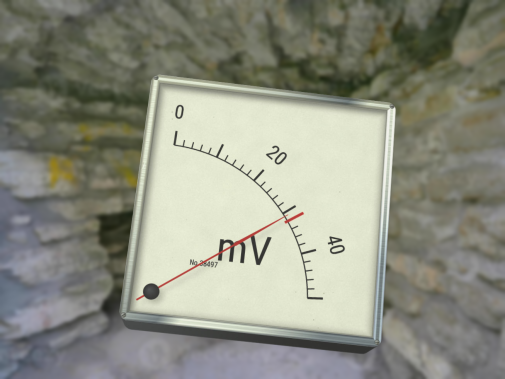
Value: 31 (mV)
